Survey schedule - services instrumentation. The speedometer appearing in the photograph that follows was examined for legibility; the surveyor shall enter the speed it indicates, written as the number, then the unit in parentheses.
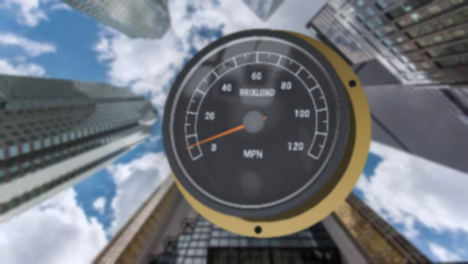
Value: 5 (mph)
